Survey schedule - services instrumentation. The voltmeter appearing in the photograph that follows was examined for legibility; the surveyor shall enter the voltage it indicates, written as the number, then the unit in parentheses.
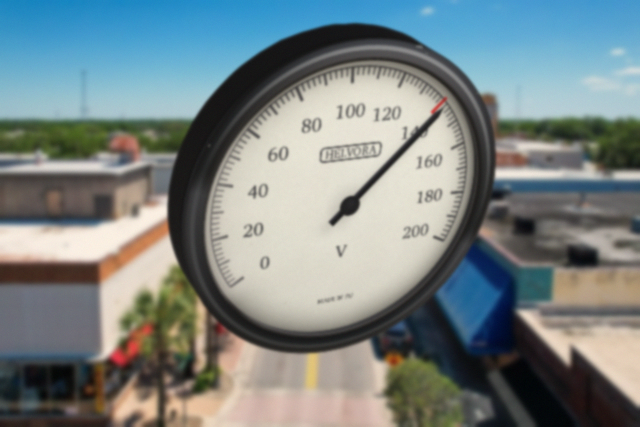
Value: 140 (V)
